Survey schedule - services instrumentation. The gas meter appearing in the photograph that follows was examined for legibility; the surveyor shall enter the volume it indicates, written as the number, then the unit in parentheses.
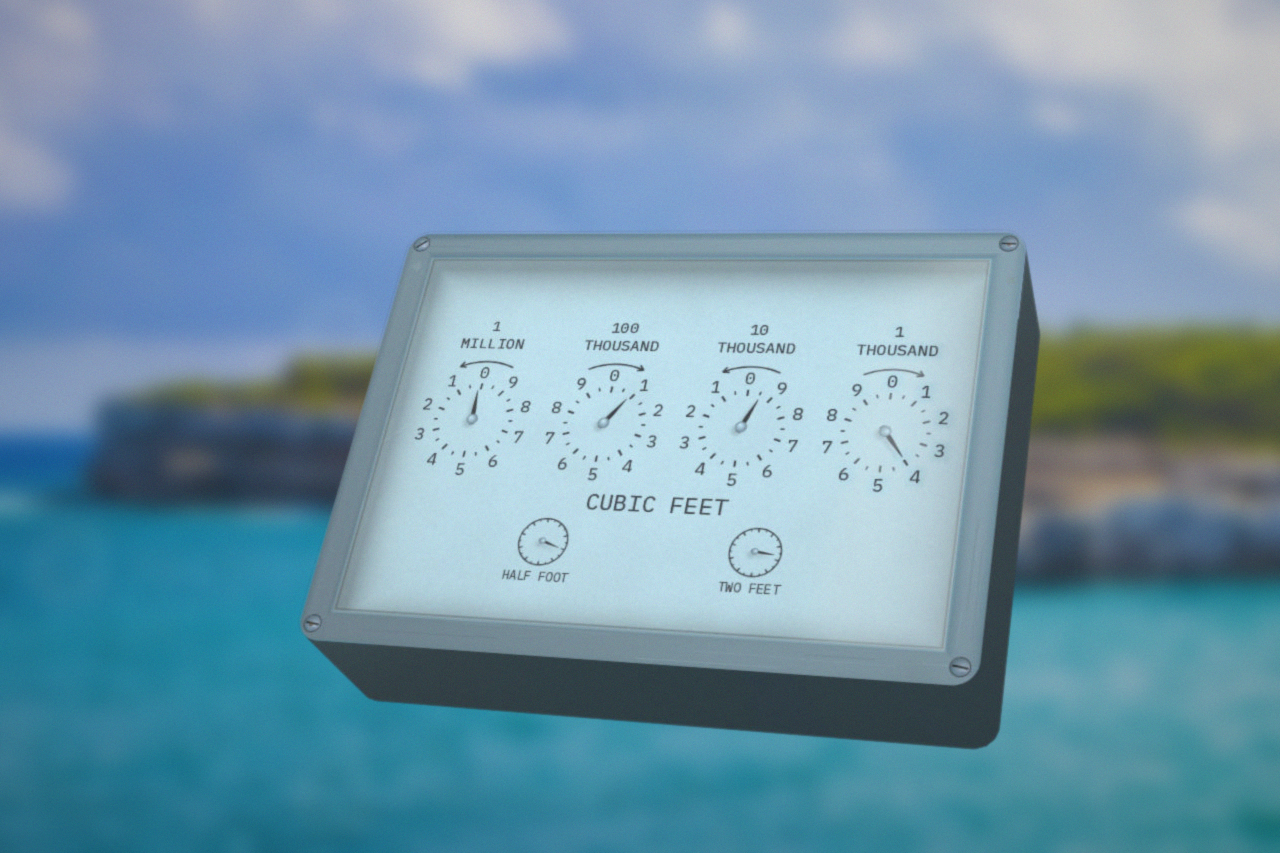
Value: 9400 (ft³)
